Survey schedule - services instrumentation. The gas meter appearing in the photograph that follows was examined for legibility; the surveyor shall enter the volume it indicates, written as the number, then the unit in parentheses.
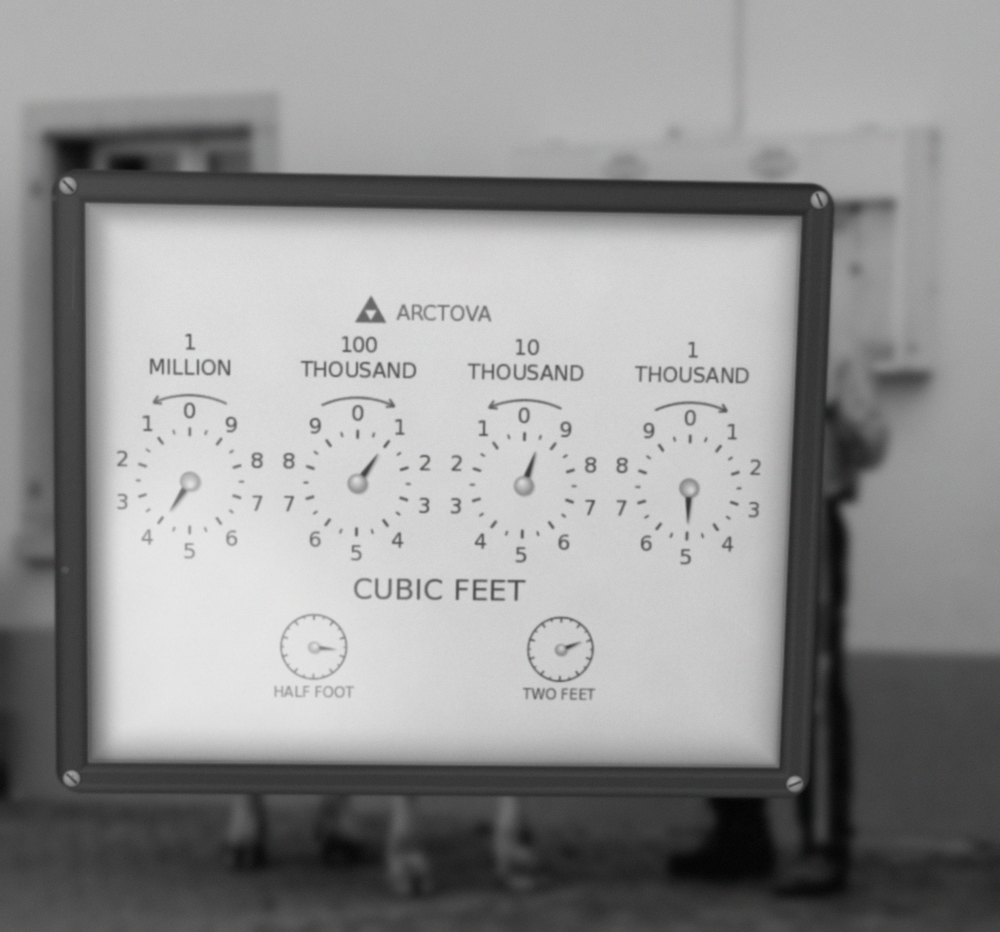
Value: 409500 (ft³)
